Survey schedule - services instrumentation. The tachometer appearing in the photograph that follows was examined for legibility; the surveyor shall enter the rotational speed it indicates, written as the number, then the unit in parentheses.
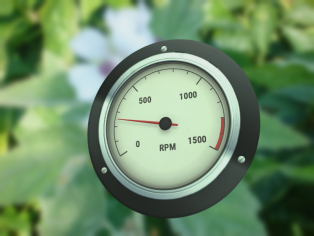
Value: 250 (rpm)
